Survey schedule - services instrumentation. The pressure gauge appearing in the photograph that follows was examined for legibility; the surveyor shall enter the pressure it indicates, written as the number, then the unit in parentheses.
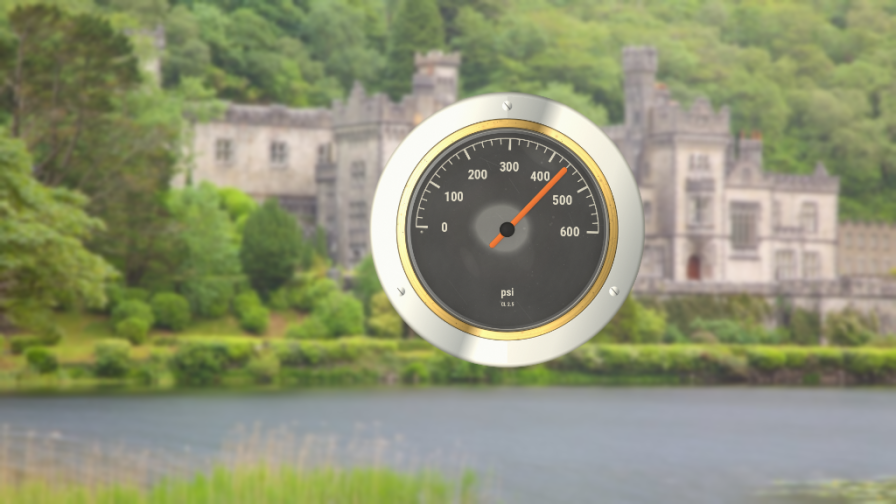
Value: 440 (psi)
